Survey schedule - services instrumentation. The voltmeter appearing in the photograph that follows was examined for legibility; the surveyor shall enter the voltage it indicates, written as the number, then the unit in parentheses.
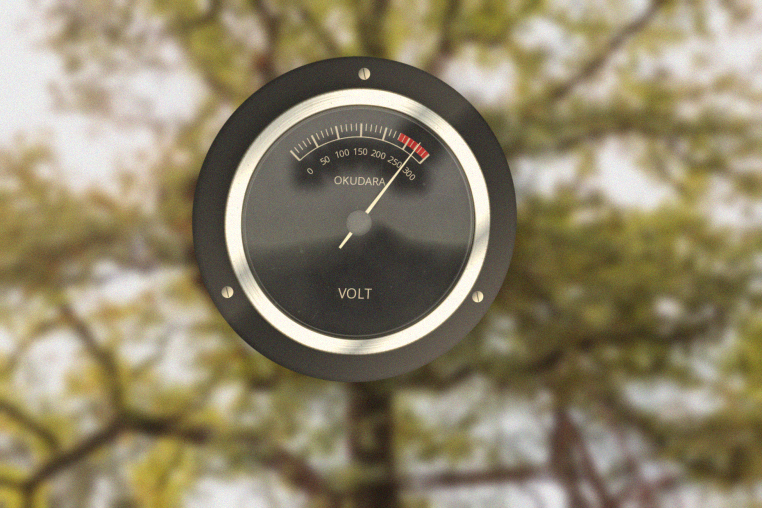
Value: 270 (V)
